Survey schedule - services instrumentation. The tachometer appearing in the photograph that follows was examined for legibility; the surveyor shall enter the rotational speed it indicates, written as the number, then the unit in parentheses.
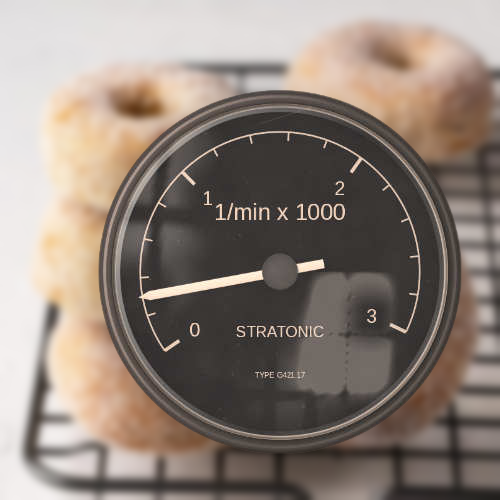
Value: 300 (rpm)
